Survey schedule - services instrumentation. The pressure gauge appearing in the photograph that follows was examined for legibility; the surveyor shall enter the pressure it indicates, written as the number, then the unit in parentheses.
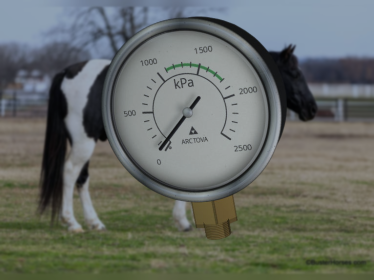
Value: 50 (kPa)
